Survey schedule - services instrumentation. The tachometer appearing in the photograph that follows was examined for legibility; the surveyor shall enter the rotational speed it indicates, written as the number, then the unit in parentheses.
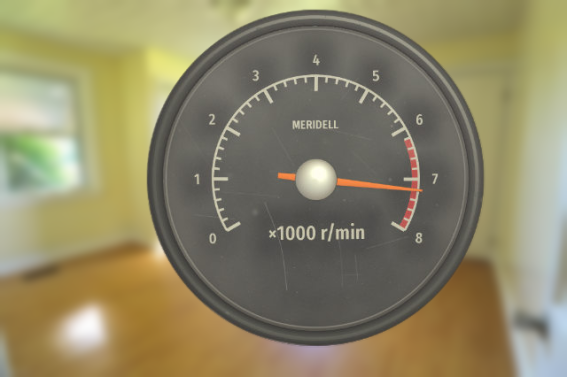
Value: 7200 (rpm)
